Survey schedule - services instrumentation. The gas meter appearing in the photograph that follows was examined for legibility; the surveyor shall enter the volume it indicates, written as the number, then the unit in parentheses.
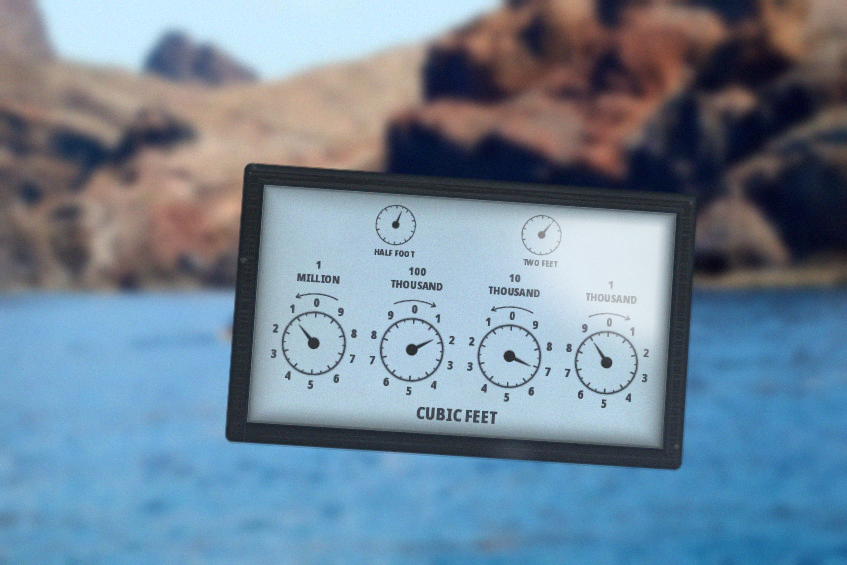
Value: 116900 (ft³)
